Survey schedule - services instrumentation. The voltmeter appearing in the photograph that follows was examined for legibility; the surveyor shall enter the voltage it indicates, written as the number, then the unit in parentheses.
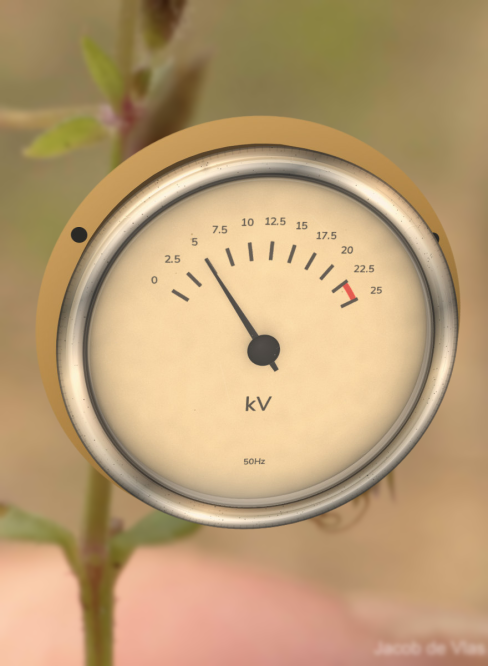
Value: 5 (kV)
